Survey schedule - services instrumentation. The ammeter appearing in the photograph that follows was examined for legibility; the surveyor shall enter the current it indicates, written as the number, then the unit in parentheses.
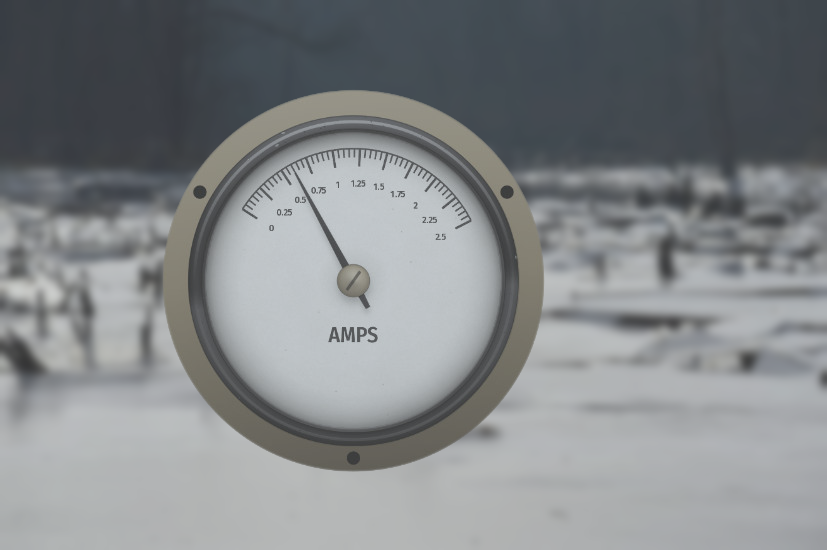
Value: 0.6 (A)
